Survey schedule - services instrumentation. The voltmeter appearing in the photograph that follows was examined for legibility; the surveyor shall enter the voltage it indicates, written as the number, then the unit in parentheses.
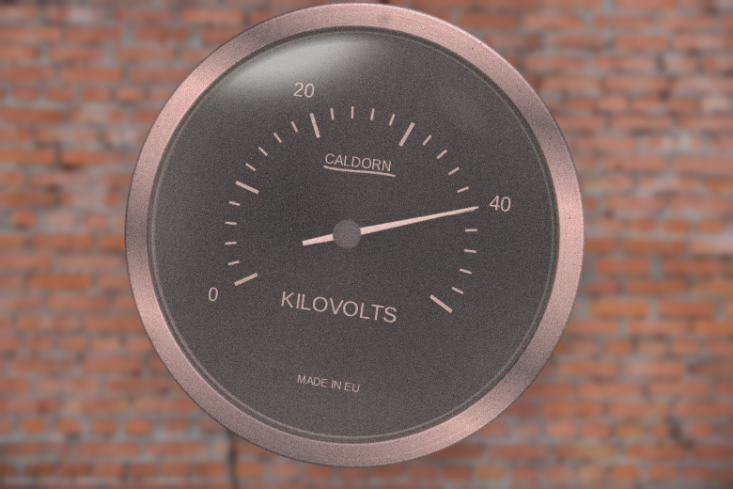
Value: 40 (kV)
